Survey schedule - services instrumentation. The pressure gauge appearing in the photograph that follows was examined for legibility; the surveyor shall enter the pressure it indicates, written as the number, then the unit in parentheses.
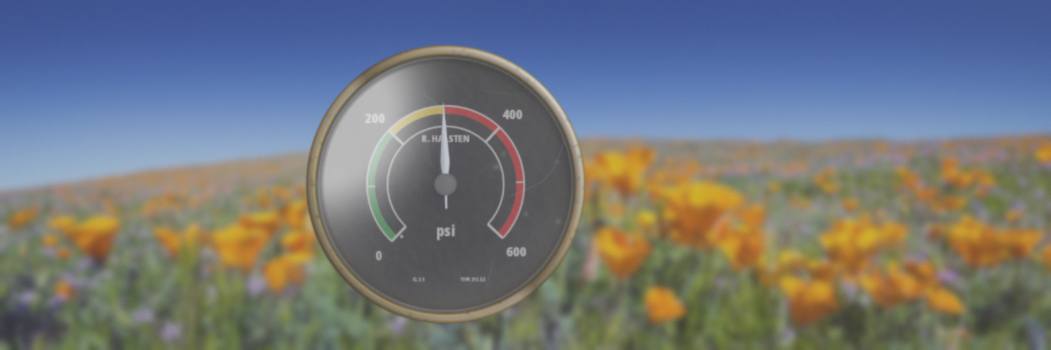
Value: 300 (psi)
